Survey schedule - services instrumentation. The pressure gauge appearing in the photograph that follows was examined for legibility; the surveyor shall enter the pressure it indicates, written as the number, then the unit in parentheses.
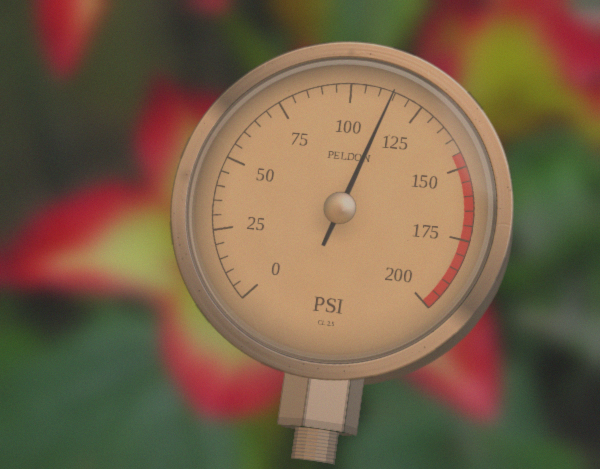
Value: 115 (psi)
